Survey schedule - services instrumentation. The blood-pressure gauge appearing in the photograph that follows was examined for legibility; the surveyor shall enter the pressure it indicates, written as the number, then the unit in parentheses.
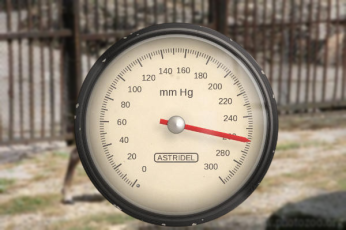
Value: 260 (mmHg)
